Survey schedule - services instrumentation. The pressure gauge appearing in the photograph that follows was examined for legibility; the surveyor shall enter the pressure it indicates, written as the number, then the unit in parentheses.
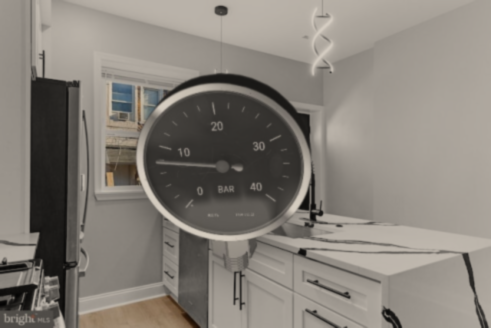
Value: 8 (bar)
